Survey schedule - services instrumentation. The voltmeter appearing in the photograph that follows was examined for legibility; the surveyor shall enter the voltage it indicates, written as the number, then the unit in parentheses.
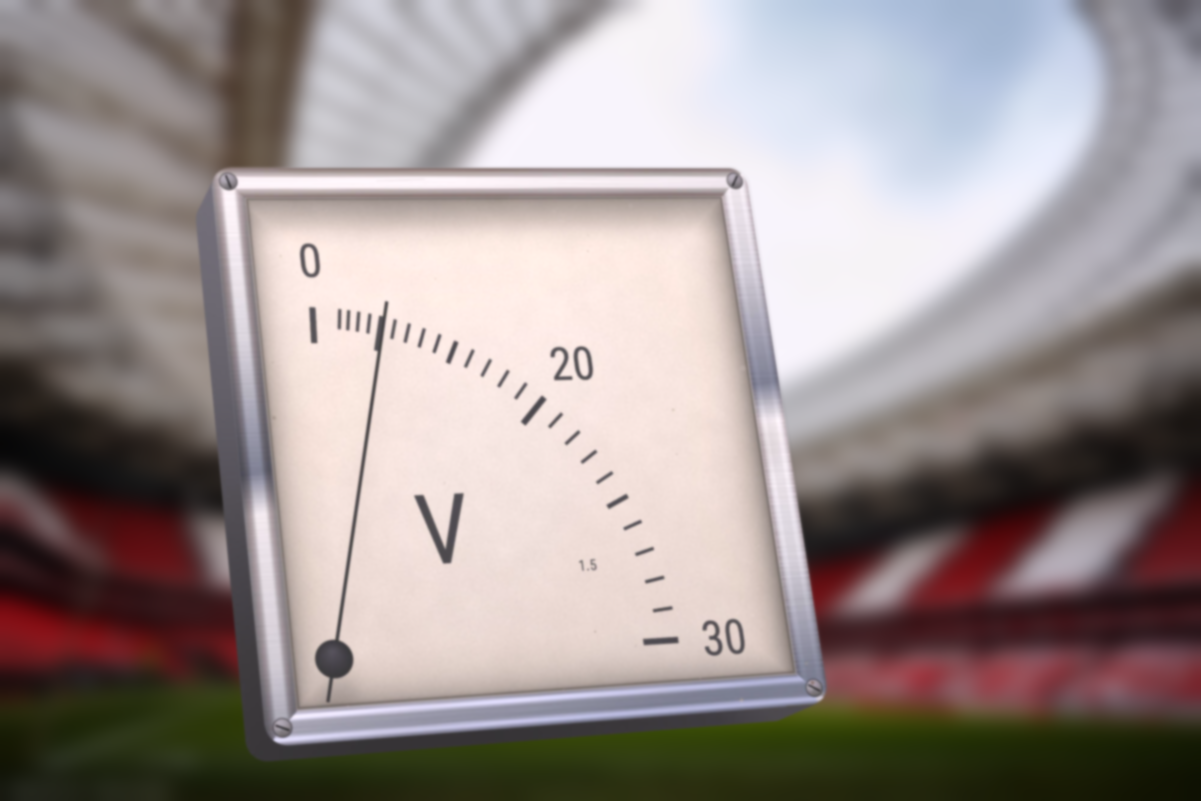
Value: 10 (V)
